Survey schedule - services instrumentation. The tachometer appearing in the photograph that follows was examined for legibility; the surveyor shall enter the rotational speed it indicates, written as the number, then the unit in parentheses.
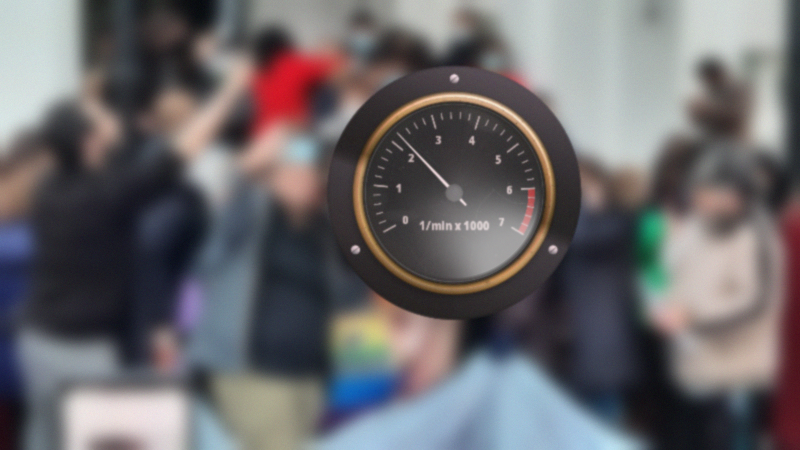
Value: 2200 (rpm)
